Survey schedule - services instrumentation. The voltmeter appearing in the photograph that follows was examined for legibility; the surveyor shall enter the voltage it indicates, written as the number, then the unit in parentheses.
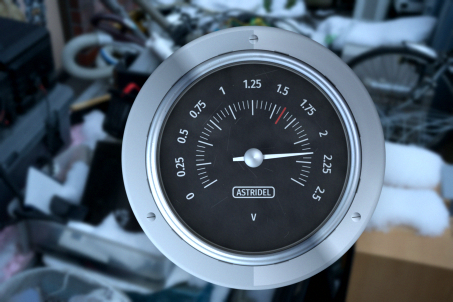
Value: 2.15 (V)
